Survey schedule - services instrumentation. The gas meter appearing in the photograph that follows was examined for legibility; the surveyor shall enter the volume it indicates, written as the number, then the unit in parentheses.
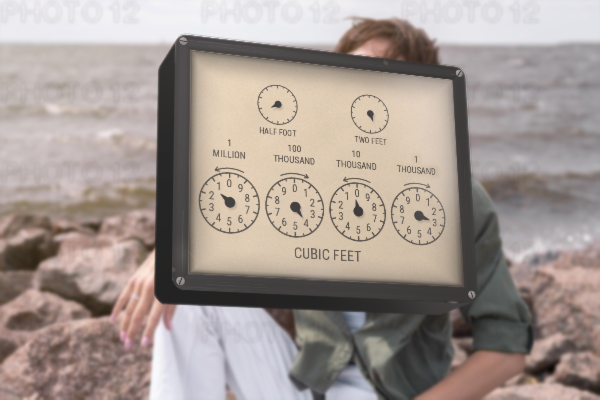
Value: 140300 (ft³)
